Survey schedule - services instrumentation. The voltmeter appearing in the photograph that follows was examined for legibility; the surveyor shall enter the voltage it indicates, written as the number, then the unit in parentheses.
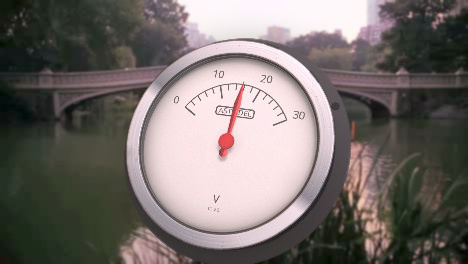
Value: 16 (V)
